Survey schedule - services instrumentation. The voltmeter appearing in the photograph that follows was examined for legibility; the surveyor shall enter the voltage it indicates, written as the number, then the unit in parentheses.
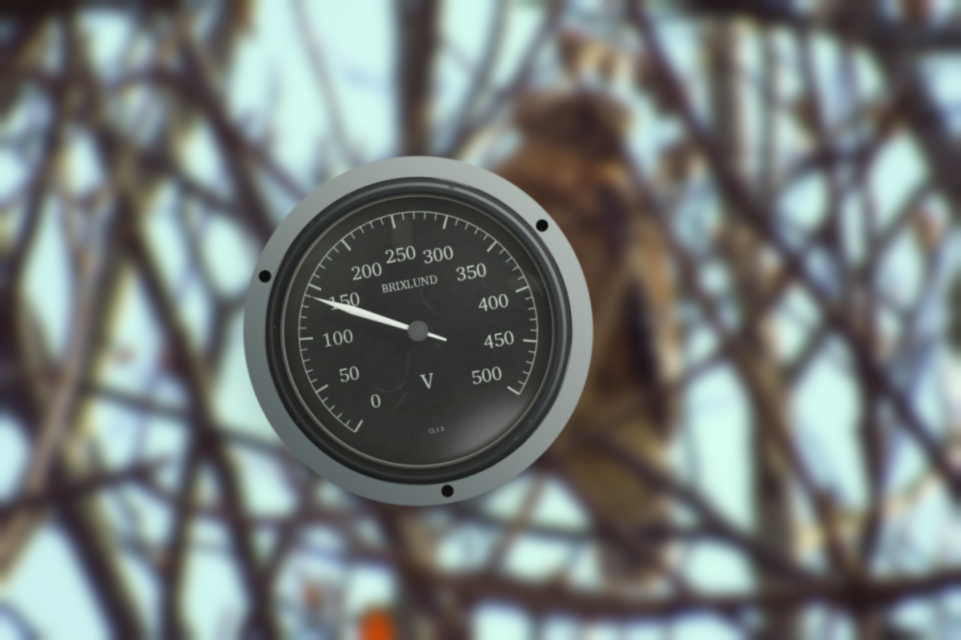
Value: 140 (V)
